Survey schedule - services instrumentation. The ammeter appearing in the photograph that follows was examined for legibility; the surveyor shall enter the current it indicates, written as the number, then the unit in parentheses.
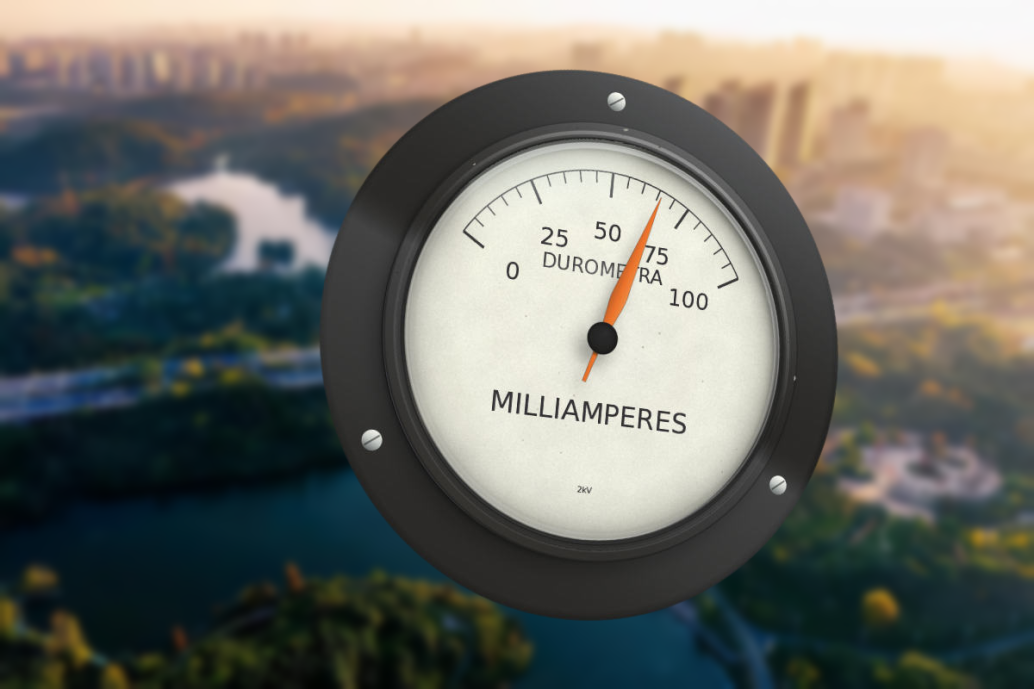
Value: 65 (mA)
